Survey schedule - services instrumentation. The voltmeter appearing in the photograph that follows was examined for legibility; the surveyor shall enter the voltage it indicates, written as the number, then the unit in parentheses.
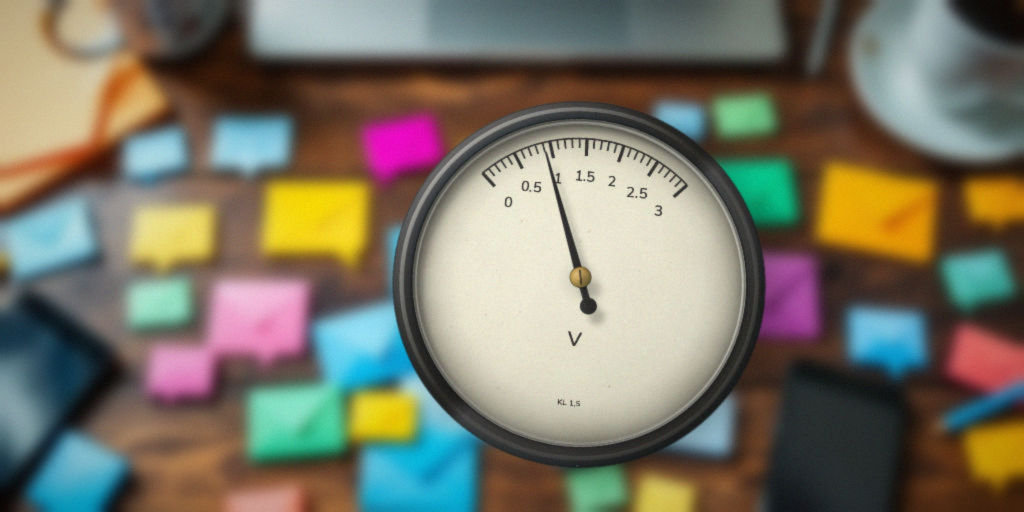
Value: 0.9 (V)
